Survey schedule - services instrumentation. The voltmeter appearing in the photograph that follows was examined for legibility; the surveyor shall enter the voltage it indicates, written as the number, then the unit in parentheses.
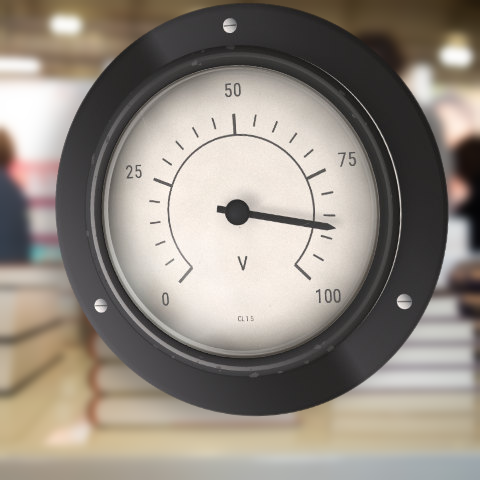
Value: 87.5 (V)
